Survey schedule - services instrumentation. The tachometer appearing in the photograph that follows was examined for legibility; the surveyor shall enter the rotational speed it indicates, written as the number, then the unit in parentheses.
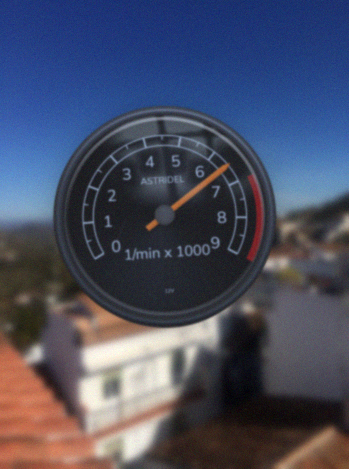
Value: 6500 (rpm)
